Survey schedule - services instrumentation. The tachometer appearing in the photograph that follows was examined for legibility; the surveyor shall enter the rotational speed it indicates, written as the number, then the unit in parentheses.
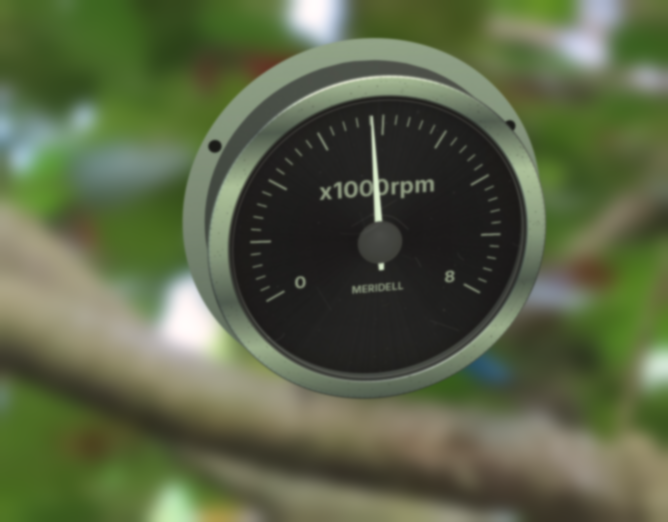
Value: 3800 (rpm)
